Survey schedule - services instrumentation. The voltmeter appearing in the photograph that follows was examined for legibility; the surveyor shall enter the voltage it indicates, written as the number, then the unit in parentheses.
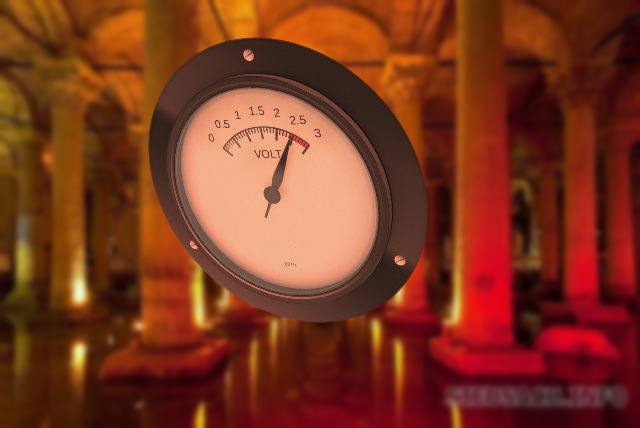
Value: 2.5 (V)
